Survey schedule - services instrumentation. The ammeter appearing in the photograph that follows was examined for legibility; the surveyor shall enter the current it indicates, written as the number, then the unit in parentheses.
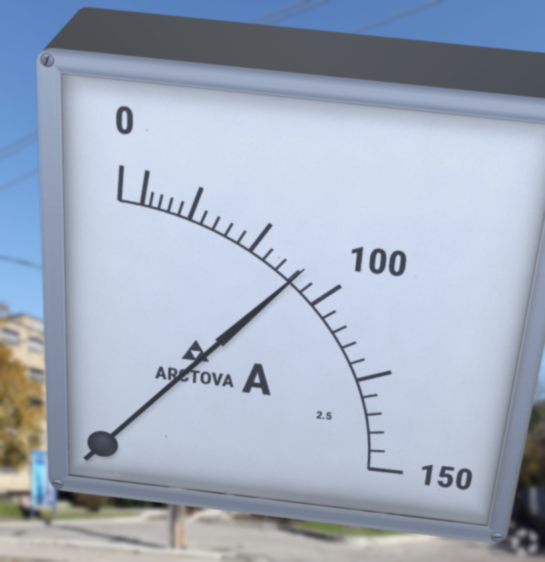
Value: 90 (A)
